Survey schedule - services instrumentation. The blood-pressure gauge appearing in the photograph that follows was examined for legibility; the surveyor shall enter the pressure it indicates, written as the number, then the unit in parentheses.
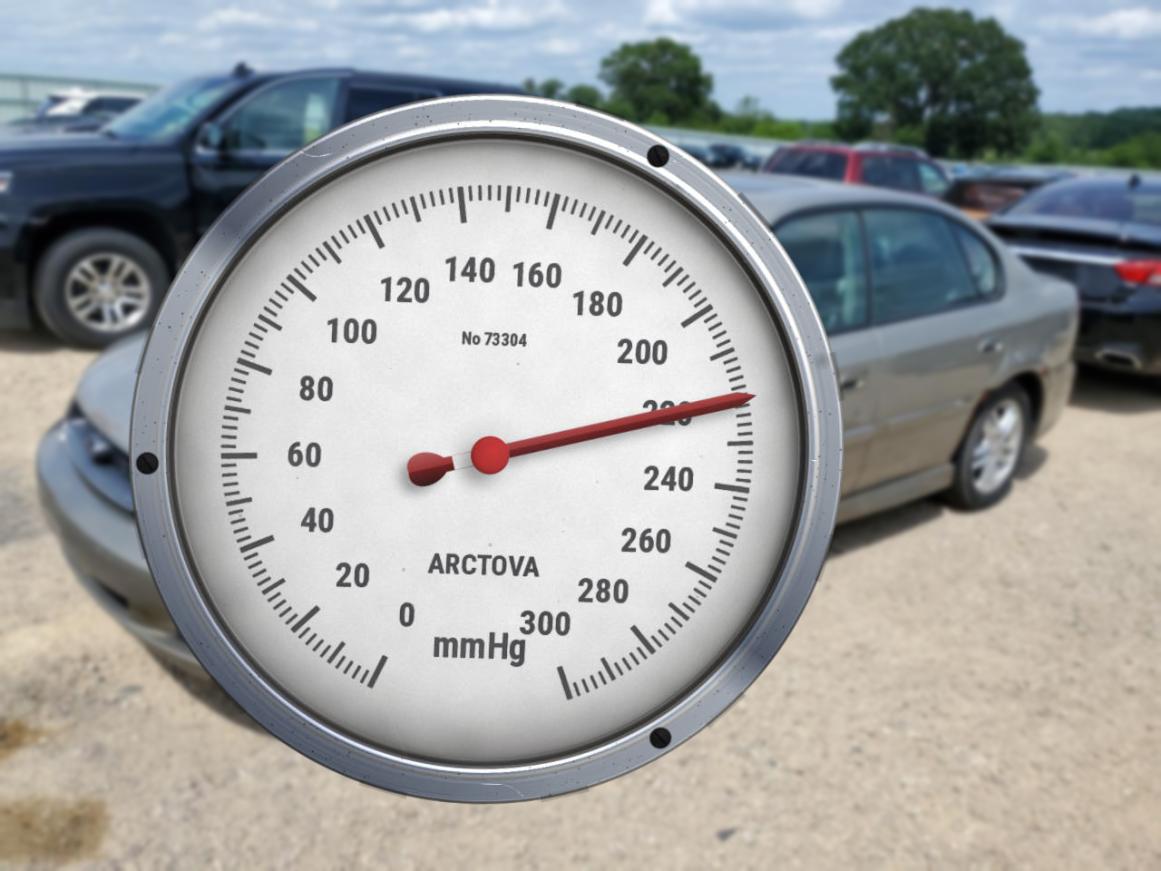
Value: 220 (mmHg)
